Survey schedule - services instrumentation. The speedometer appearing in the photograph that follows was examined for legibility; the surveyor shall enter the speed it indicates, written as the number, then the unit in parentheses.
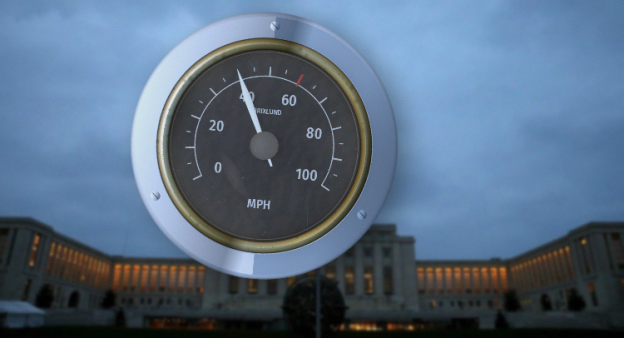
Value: 40 (mph)
